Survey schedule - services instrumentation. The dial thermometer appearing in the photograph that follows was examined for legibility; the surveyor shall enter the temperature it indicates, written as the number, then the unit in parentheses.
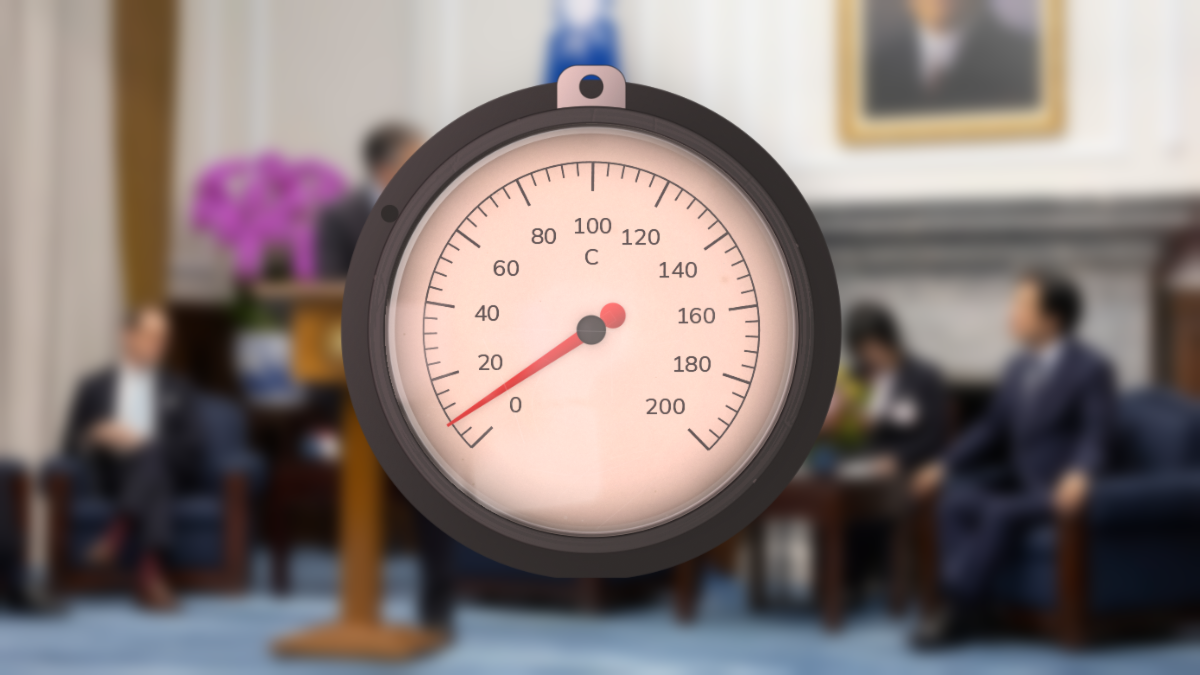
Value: 8 (°C)
